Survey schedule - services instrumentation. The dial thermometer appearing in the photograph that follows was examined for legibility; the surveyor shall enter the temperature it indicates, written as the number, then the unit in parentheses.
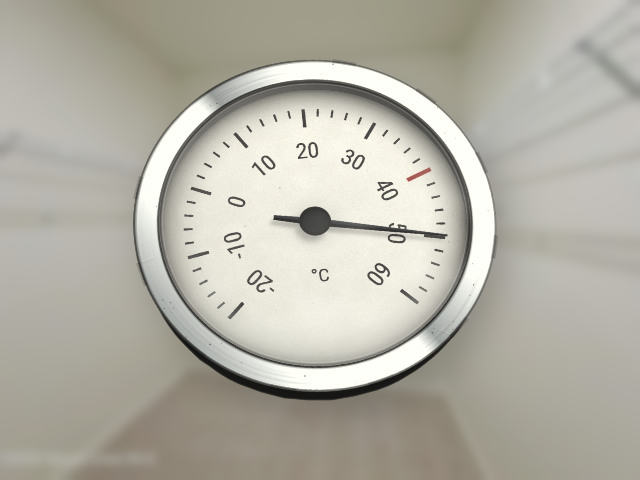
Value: 50 (°C)
